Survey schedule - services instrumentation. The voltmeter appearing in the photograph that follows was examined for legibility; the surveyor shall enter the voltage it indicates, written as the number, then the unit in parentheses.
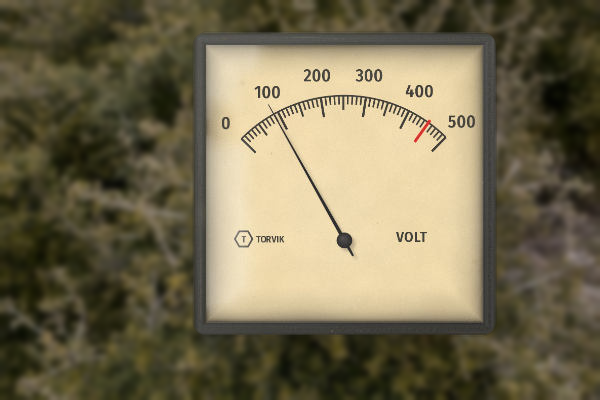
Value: 90 (V)
